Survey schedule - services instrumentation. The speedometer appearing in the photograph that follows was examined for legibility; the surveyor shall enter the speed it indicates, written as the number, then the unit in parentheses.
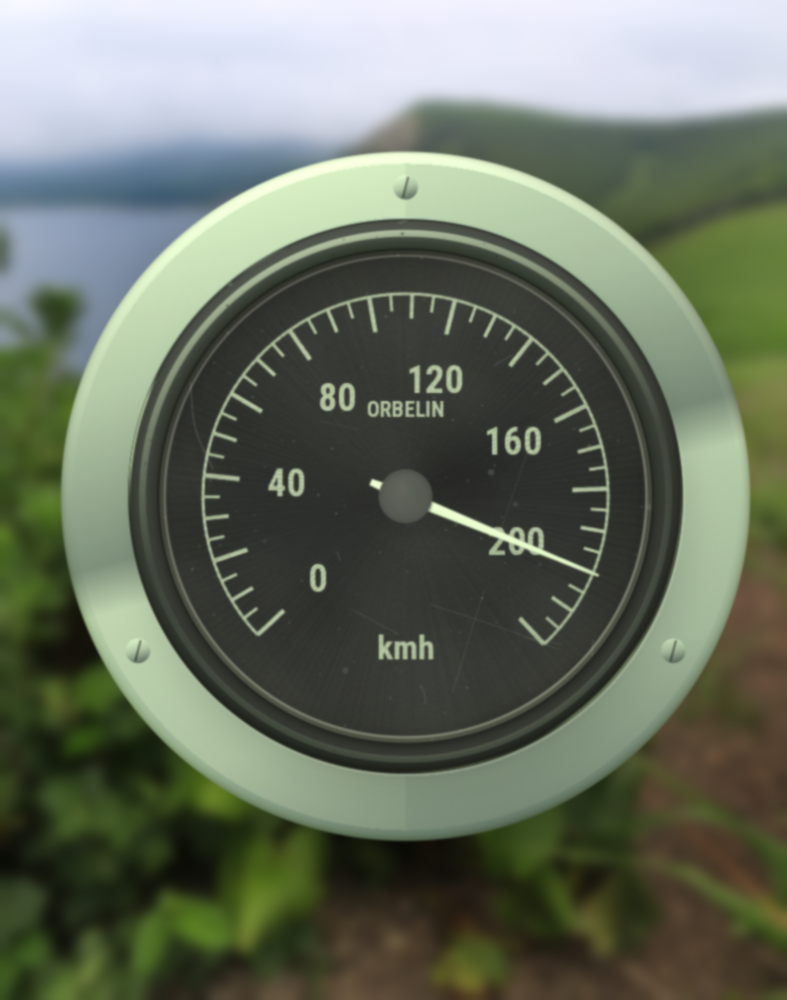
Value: 200 (km/h)
